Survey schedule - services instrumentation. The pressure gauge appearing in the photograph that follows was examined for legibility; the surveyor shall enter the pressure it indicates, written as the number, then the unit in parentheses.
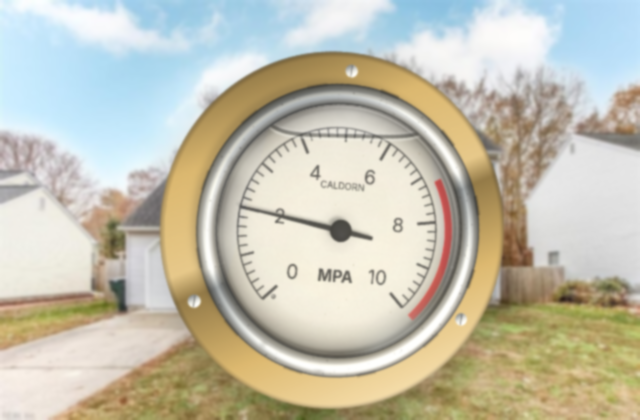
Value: 2 (MPa)
